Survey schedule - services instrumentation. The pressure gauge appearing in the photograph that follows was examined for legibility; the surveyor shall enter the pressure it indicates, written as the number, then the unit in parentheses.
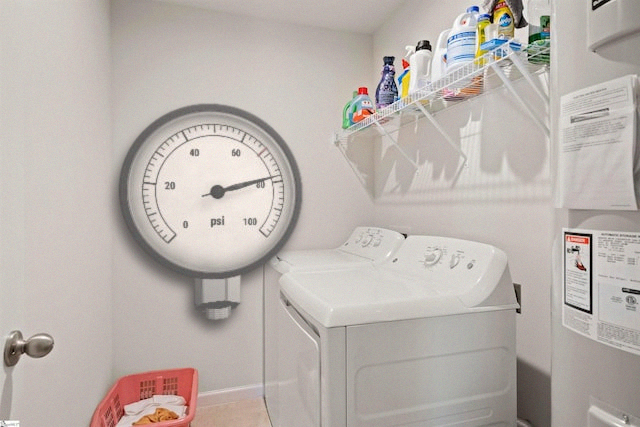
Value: 78 (psi)
